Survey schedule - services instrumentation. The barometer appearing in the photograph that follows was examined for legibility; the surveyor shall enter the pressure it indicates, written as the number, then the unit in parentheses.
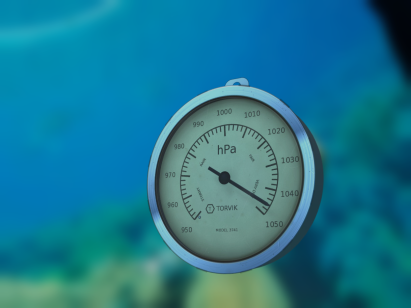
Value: 1046 (hPa)
